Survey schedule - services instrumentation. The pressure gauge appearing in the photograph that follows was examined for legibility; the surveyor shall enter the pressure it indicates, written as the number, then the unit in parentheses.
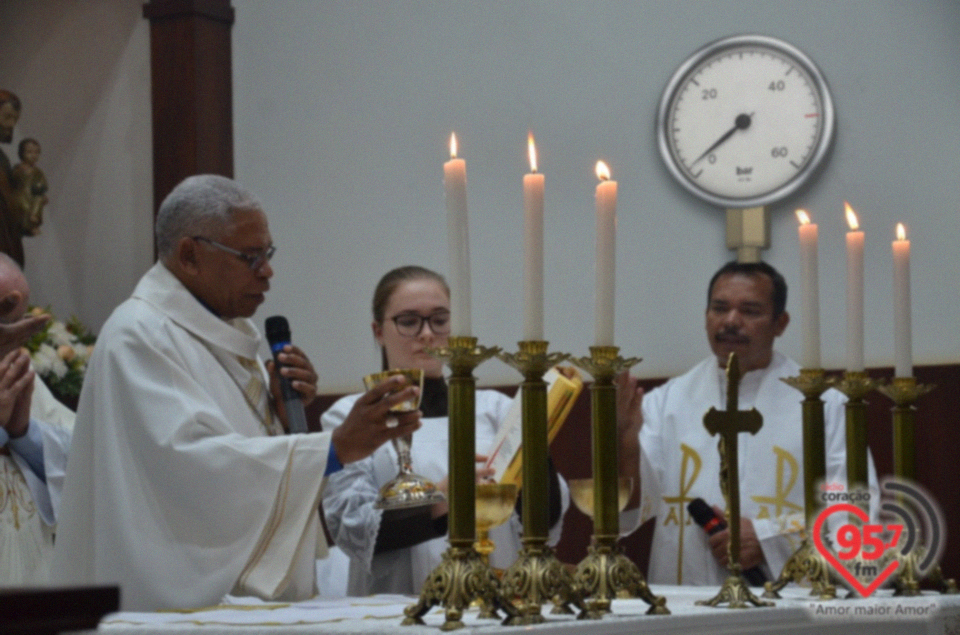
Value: 2 (bar)
